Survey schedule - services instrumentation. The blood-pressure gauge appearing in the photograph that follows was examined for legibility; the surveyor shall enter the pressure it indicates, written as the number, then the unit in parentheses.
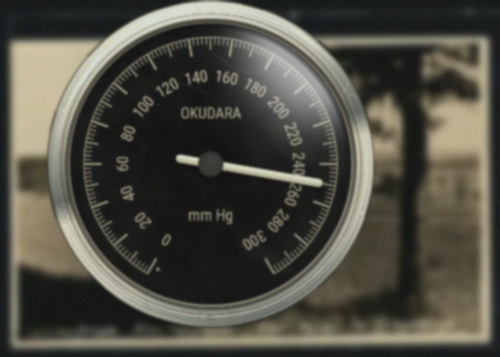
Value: 250 (mmHg)
